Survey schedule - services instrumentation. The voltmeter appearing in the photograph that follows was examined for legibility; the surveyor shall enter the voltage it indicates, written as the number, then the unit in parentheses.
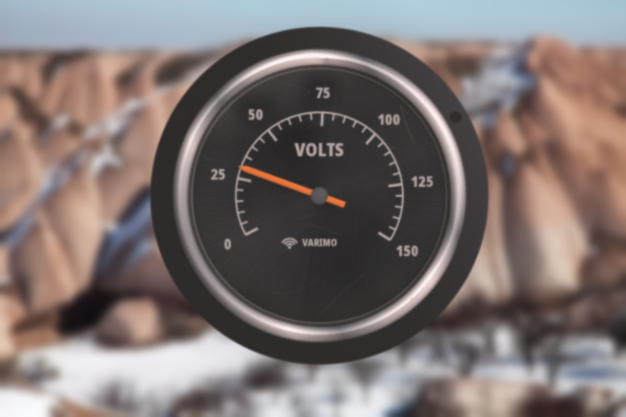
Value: 30 (V)
